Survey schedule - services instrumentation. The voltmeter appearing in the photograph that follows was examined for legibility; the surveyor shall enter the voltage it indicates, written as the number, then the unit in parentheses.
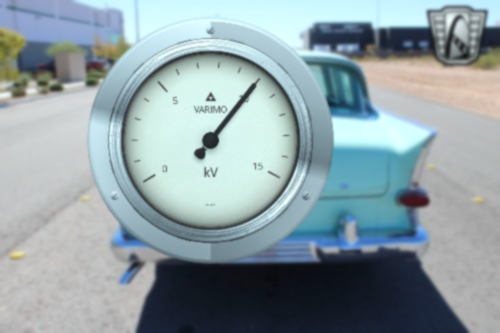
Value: 10 (kV)
